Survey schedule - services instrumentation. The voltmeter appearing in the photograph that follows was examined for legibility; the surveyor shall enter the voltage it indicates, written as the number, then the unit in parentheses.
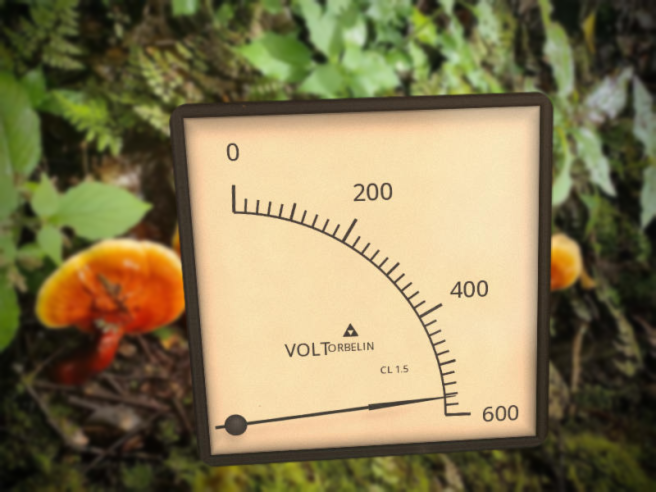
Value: 560 (V)
